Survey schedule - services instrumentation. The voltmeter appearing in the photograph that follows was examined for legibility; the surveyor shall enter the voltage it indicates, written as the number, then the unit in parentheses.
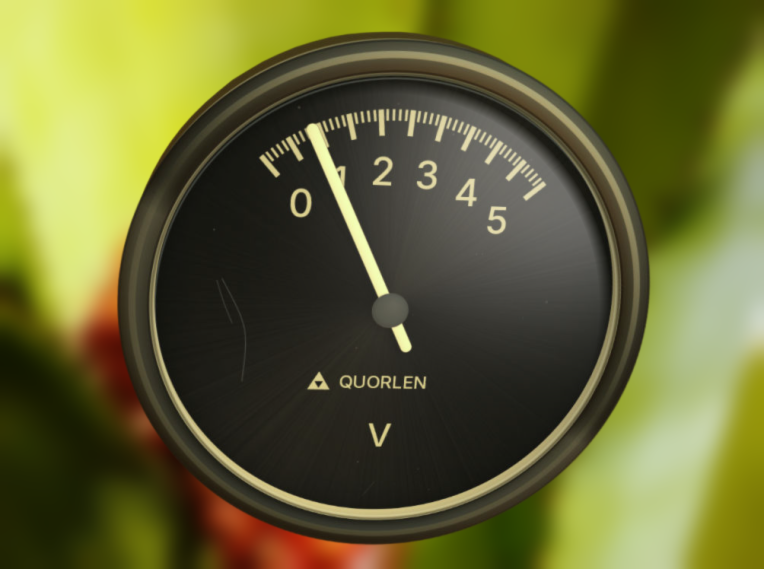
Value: 0.9 (V)
